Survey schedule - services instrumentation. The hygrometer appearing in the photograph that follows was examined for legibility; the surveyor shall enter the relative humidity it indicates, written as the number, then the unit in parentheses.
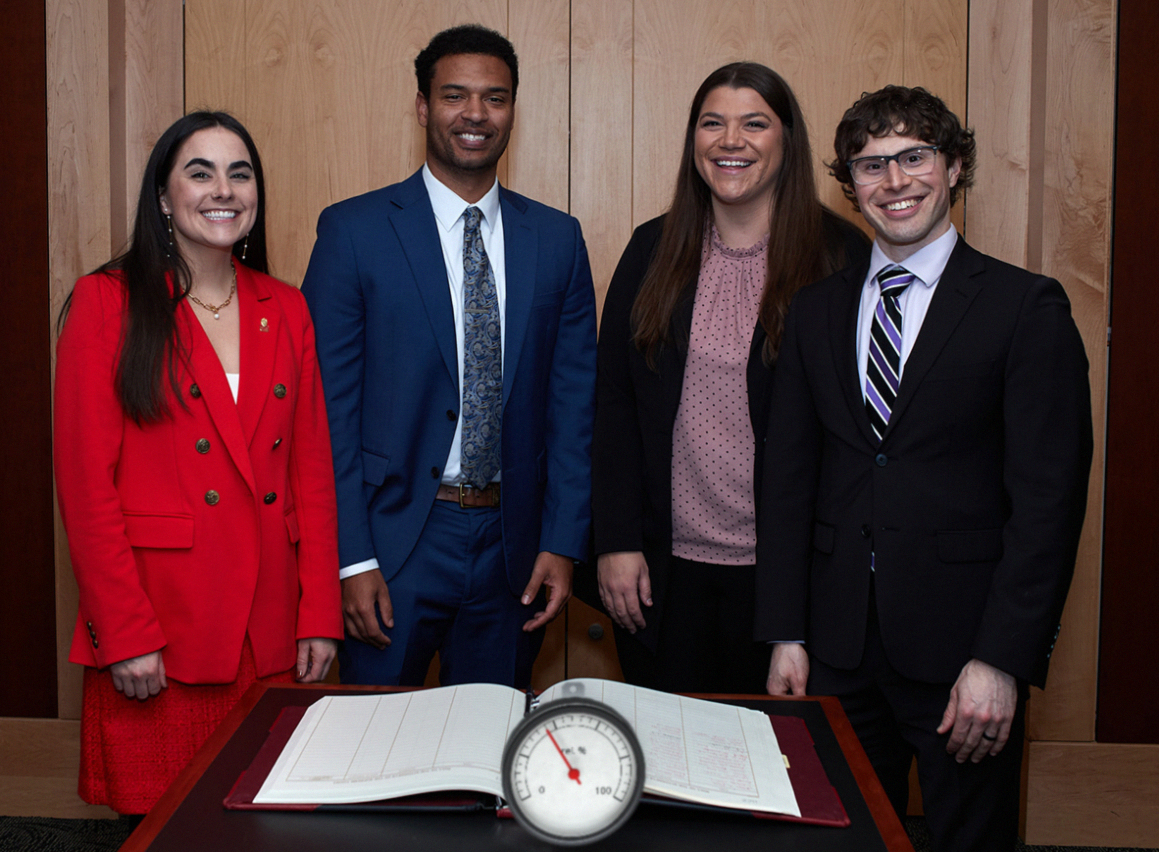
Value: 36 (%)
